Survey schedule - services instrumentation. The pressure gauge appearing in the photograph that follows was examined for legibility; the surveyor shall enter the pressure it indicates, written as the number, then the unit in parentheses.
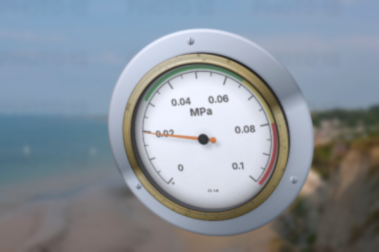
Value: 0.02 (MPa)
